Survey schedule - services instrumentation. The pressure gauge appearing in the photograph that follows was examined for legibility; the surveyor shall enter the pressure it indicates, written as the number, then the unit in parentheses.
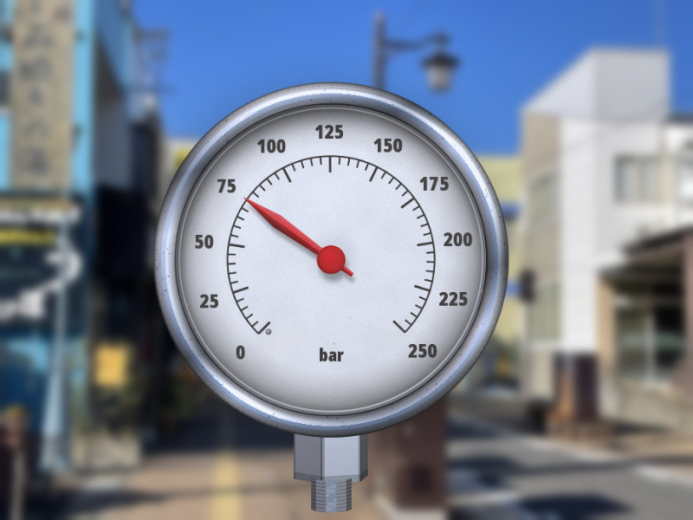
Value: 75 (bar)
